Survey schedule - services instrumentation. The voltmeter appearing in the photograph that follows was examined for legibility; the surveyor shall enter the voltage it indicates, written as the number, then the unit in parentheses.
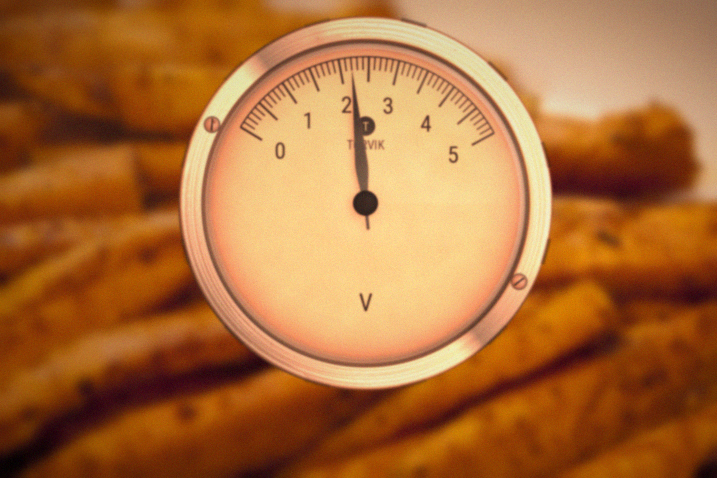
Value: 2.2 (V)
